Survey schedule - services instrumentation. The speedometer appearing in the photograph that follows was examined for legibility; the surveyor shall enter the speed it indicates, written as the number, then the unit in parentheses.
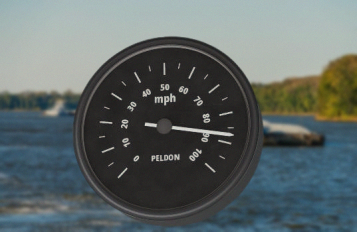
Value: 87.5 (mph)
